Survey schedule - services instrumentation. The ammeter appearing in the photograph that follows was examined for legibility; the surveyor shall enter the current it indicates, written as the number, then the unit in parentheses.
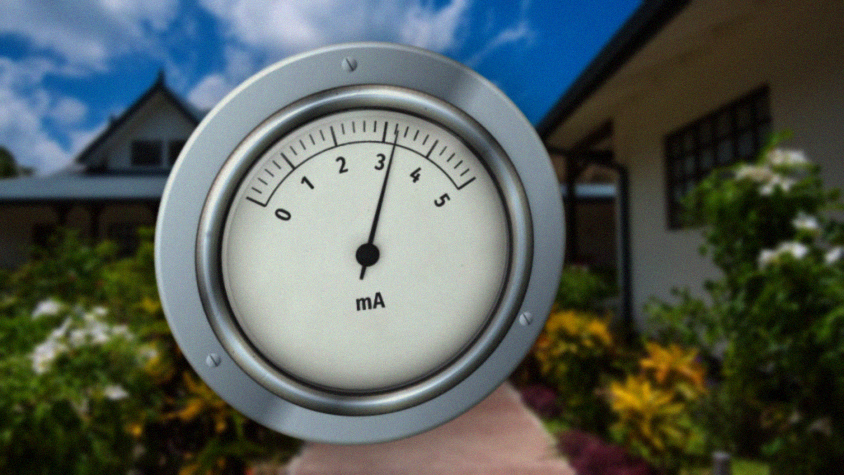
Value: 3.2 (mA)
